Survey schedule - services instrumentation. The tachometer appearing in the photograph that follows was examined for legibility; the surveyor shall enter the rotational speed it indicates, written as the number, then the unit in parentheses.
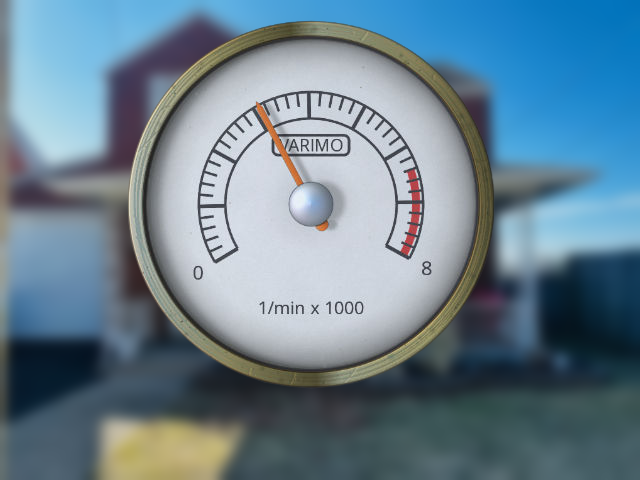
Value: 3100 (rpm)
